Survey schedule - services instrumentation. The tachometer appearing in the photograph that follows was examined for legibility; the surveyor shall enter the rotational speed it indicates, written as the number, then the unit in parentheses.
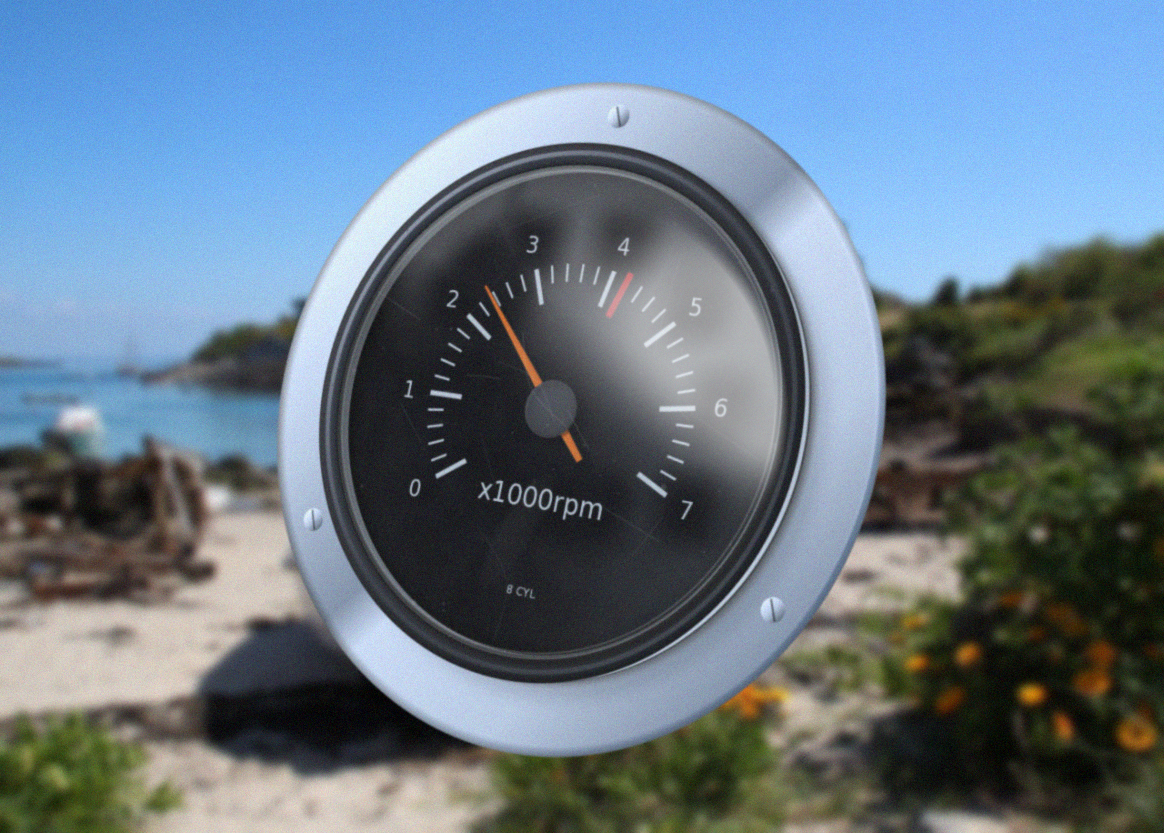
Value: 2400 (rpm)
